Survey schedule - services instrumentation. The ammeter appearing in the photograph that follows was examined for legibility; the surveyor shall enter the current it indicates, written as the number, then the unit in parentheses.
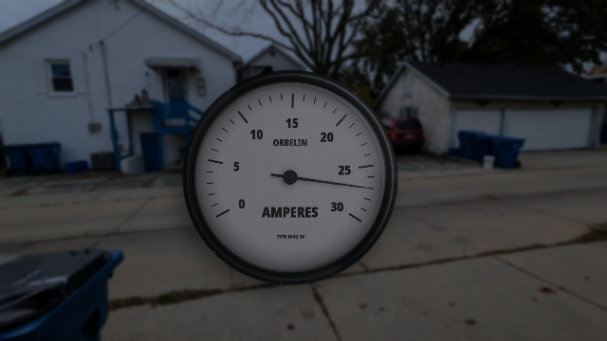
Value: 27 (A)
